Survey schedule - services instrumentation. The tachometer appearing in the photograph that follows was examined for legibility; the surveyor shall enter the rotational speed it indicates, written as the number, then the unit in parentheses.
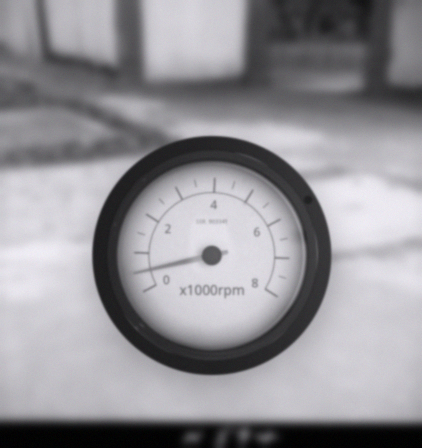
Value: 500 (rpm)
